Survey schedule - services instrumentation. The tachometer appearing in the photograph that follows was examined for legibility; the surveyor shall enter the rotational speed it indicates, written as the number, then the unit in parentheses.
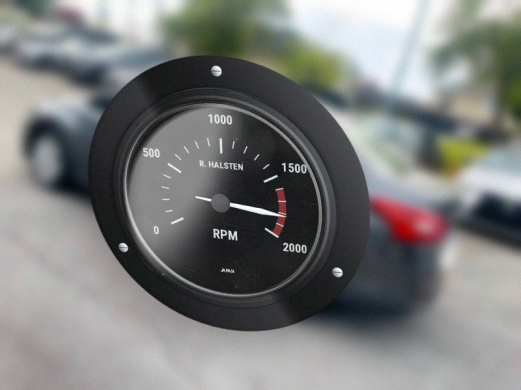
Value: 1800 (rpm)
